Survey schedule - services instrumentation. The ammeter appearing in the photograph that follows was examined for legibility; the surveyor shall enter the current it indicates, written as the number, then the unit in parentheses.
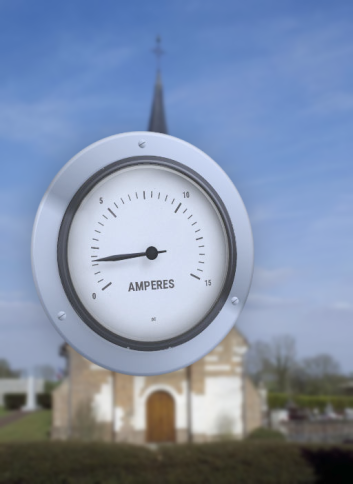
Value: 1.75 (A)
